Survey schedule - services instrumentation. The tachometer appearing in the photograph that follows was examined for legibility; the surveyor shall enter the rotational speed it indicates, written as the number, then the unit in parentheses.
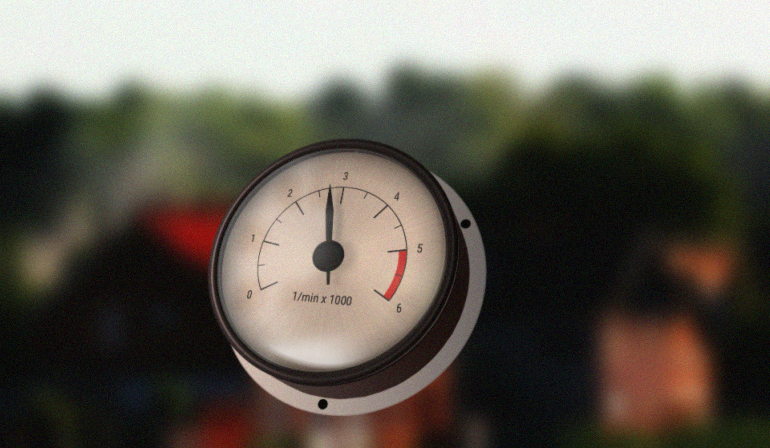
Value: 2750 (rpm)
